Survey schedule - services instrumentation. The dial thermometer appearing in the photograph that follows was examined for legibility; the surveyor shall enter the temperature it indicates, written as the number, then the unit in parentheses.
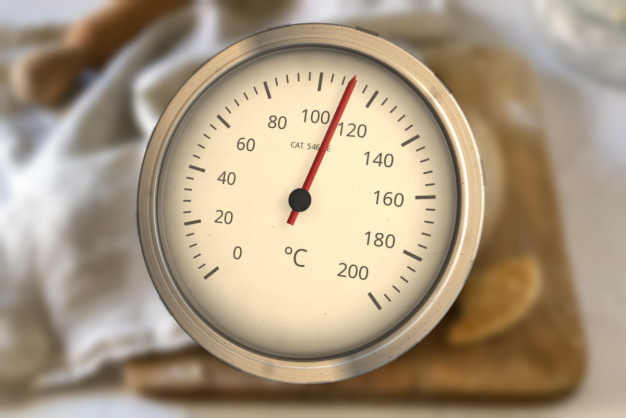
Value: 112 (°C)
